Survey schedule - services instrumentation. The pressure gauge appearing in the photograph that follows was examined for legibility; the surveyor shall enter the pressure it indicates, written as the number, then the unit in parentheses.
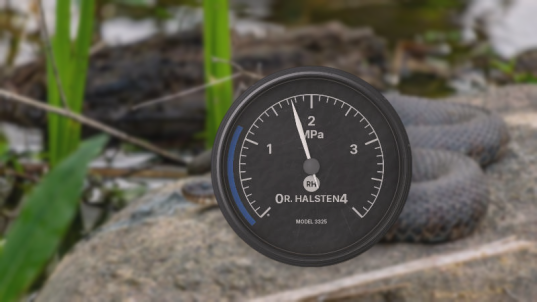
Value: 1.75 (MPa)
